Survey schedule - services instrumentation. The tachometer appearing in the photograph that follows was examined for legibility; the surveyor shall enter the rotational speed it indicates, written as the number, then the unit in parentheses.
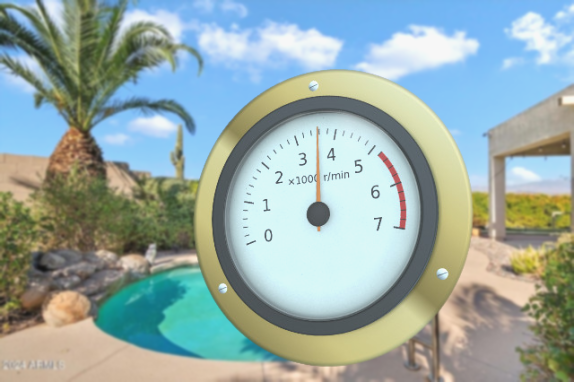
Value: 3600 (rpm)
